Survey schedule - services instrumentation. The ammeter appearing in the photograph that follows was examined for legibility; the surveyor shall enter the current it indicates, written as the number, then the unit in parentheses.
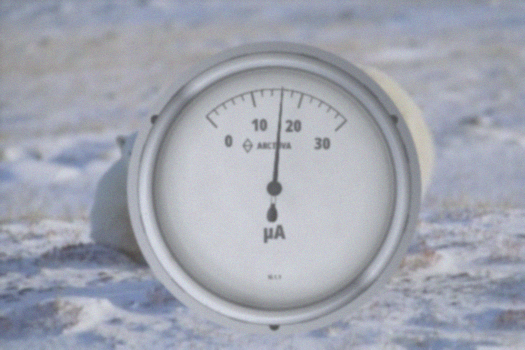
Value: 16 (µA)
